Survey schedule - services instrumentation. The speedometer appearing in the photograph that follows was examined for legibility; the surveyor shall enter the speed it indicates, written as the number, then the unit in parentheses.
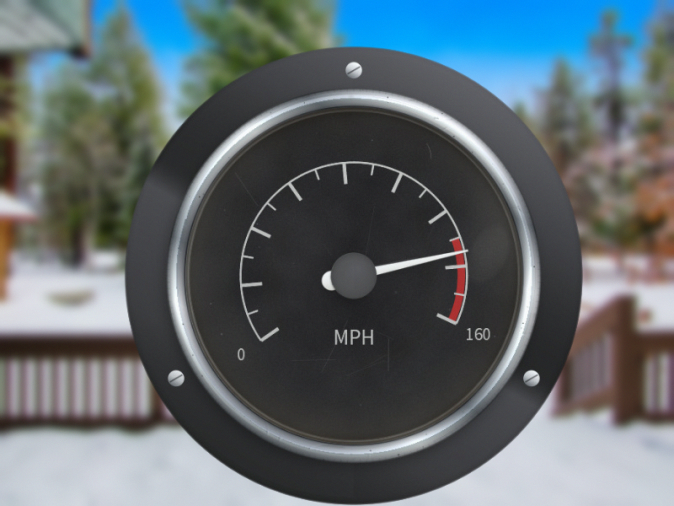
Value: 135 (mph)
